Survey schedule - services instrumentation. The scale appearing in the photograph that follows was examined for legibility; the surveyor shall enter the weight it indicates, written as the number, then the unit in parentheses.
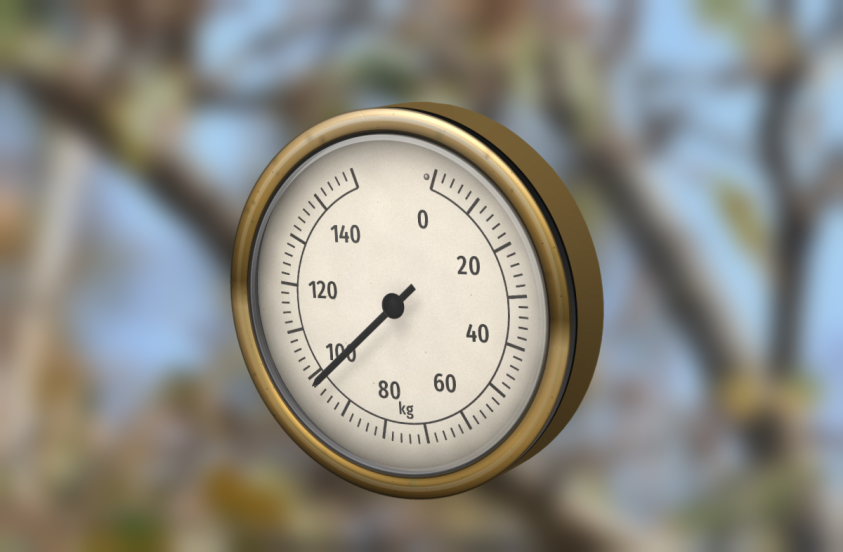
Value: 98 (kg)
